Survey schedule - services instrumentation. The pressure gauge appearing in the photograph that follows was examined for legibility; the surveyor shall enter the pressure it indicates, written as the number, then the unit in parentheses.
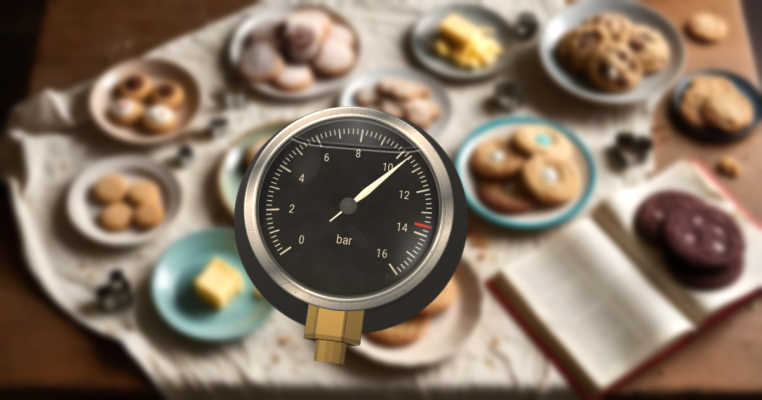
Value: 10.4 (bar)
